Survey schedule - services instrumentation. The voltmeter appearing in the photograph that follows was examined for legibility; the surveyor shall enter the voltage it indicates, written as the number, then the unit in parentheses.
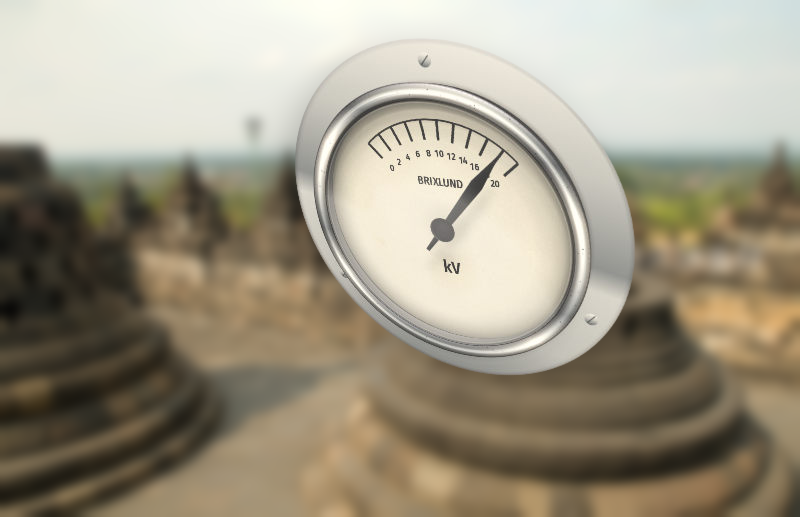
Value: 18 (kV)
